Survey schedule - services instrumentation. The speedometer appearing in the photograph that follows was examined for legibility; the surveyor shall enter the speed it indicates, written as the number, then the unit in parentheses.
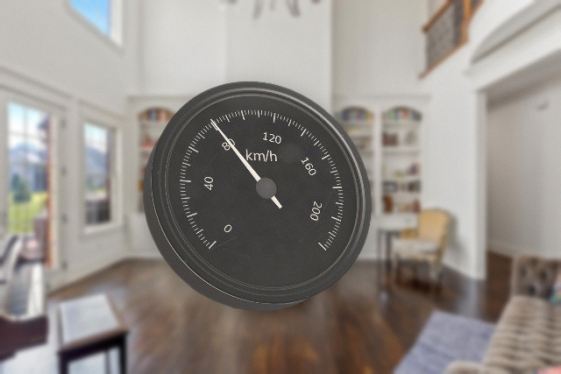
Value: 80 (km/h)
